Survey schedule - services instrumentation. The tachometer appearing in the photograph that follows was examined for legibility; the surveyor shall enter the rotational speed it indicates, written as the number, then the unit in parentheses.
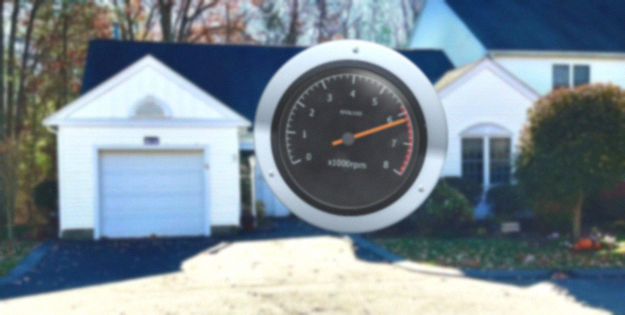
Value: 6200 (rpm)
